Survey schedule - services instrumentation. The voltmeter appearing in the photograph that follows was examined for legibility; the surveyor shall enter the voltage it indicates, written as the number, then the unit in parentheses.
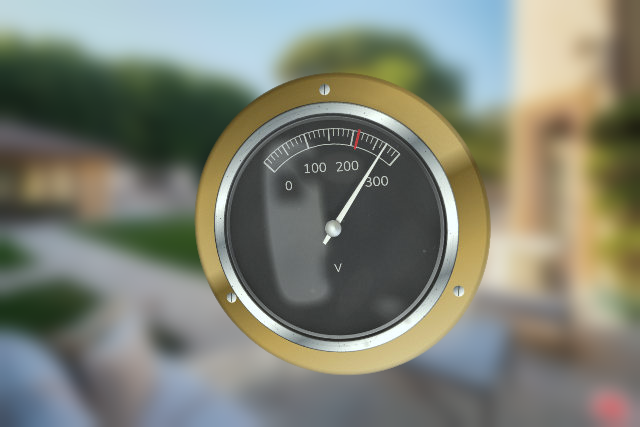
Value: 270 (V)
